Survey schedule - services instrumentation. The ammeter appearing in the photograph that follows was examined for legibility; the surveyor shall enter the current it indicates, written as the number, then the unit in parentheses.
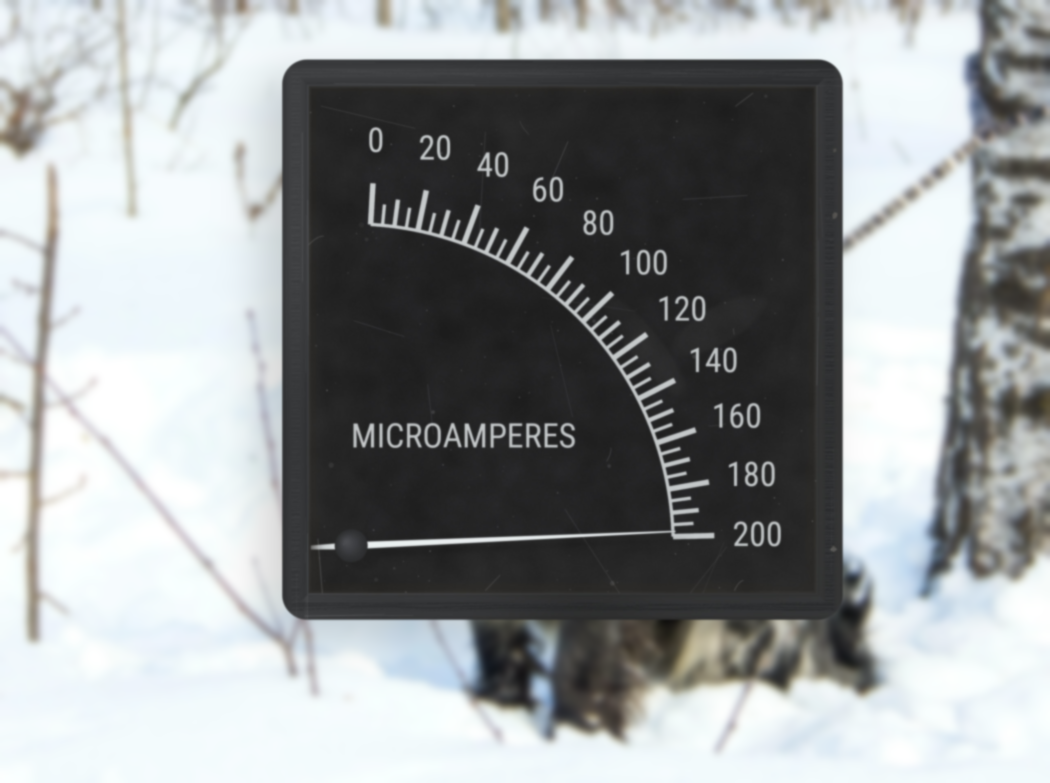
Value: 197.5 (µA)
